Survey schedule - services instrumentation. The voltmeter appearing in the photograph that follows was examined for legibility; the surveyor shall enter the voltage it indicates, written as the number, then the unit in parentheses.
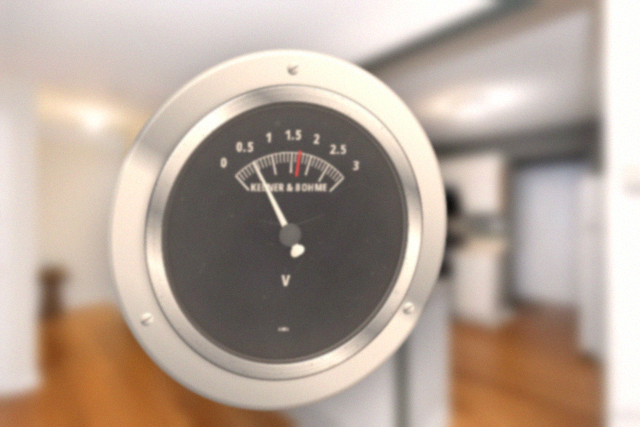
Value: 0.5 (V)
